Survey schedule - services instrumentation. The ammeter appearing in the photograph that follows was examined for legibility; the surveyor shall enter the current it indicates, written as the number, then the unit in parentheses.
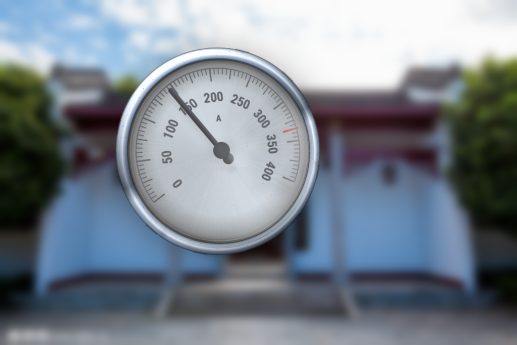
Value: 145 (A)
